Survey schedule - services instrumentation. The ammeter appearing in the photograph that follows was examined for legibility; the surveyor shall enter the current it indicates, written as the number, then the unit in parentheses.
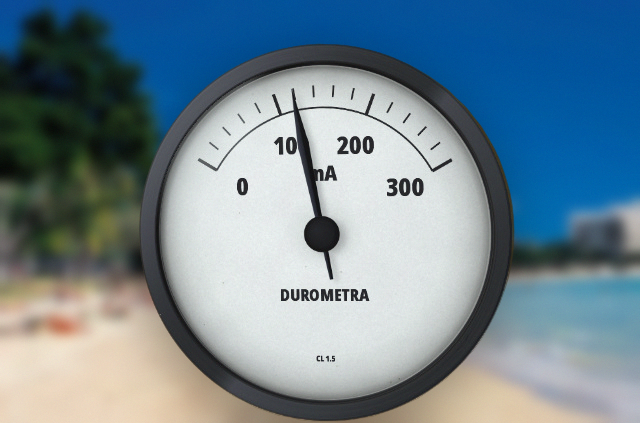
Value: 120 (mA)
